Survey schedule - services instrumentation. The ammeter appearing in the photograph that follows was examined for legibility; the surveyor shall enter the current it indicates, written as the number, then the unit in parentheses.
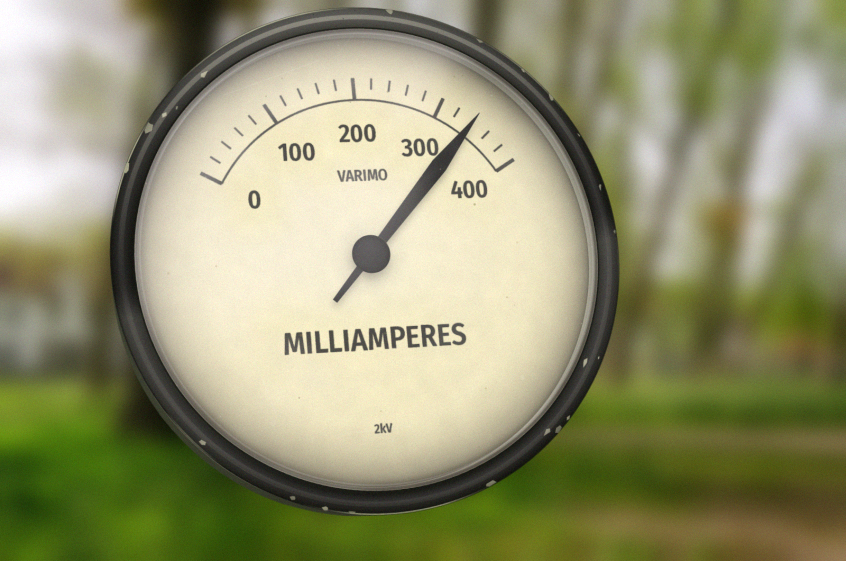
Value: 340 (mA)
